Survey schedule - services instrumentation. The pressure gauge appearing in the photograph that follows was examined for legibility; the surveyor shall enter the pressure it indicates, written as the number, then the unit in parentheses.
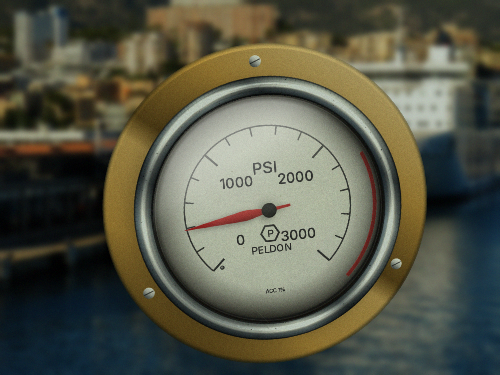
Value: 400 (psi)
